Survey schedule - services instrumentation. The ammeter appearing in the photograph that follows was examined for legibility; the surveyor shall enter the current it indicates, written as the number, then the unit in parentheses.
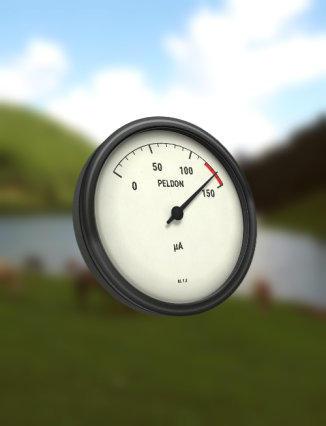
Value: 135 (µA)
